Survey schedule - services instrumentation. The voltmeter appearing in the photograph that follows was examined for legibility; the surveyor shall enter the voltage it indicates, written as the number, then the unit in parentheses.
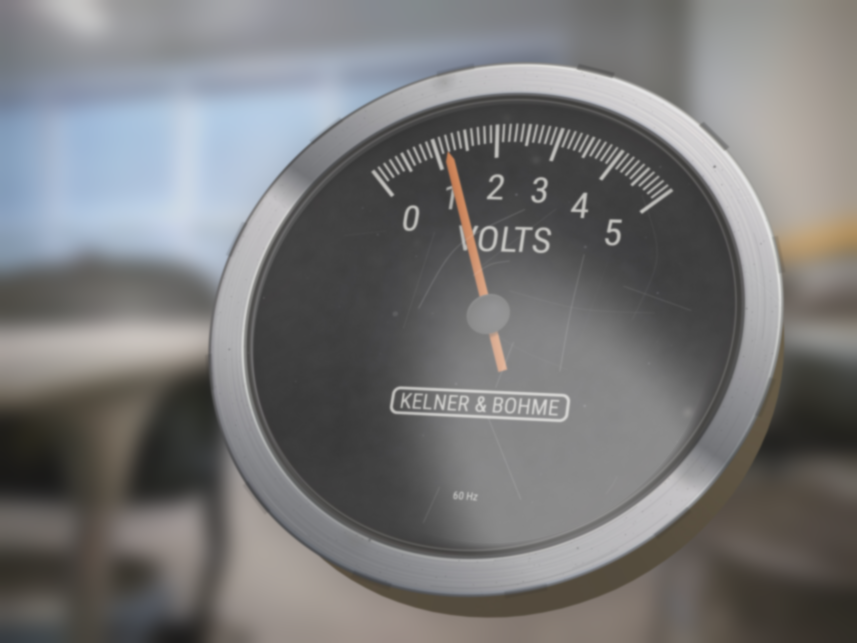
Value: 1.2 (V)
